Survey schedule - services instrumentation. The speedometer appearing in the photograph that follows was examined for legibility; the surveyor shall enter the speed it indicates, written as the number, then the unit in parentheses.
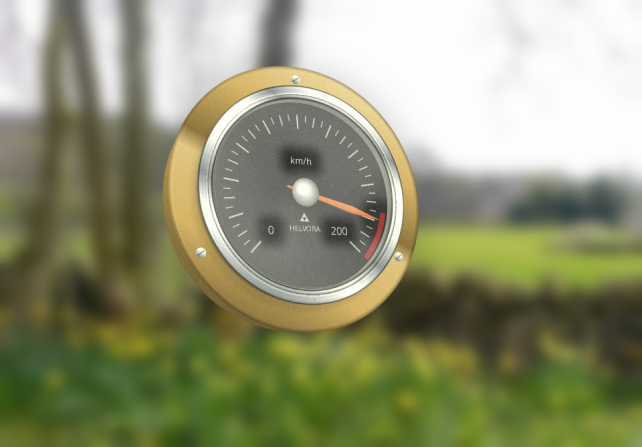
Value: 180 (km/h)
